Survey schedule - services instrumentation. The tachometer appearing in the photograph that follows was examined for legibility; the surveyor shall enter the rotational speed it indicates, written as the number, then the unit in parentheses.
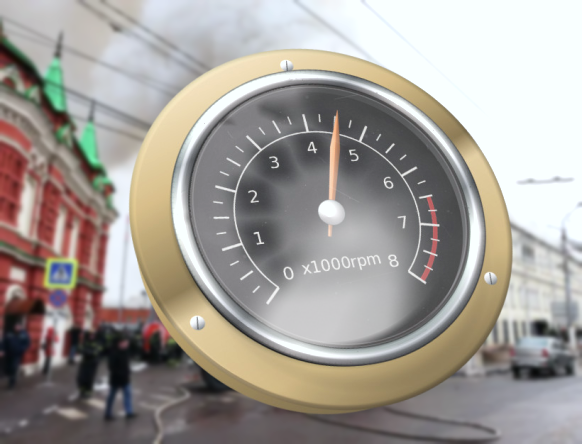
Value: 4500 (rpm)
